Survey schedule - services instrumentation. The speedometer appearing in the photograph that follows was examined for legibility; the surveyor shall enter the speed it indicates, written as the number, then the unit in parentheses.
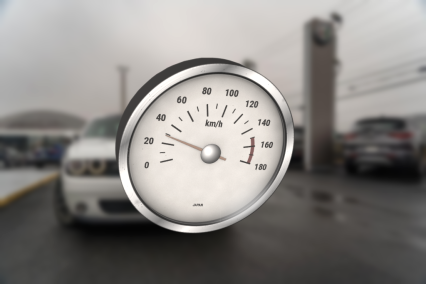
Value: 30 (km/h)
